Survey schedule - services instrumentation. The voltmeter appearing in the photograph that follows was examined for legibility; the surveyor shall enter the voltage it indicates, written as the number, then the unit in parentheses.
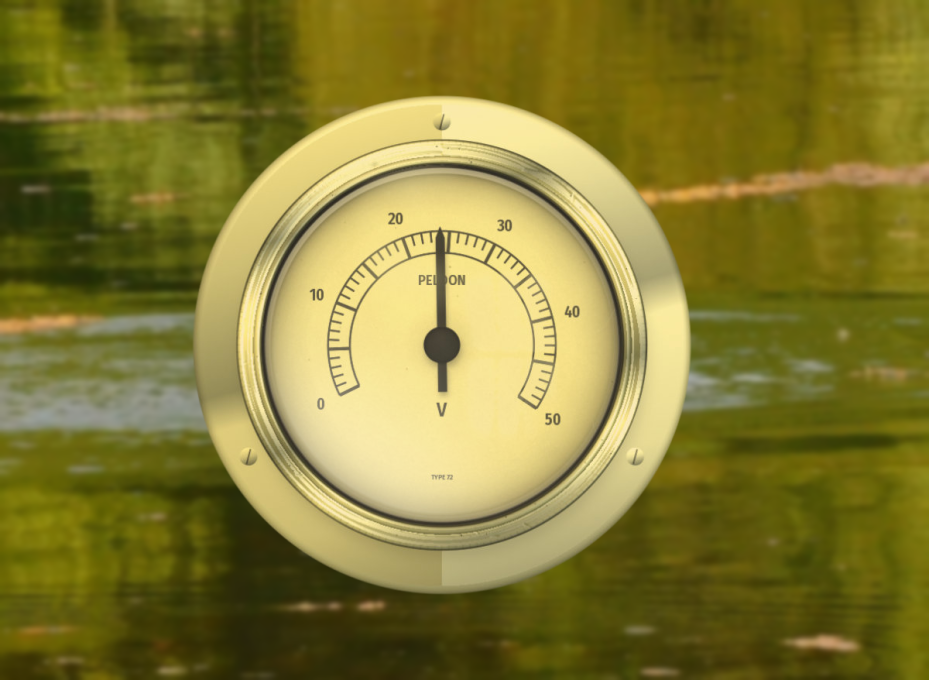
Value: 24 (V)
